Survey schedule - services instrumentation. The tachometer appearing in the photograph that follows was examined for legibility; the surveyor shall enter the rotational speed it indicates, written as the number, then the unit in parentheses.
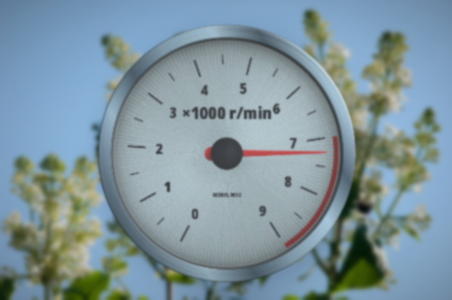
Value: 7250 (rpm)
